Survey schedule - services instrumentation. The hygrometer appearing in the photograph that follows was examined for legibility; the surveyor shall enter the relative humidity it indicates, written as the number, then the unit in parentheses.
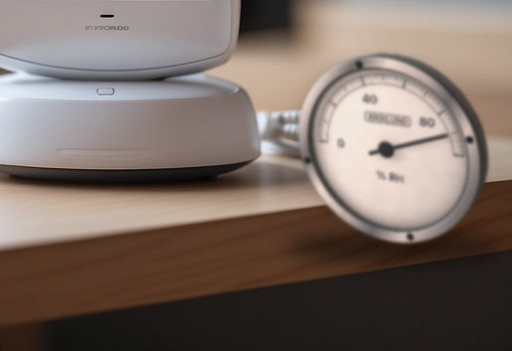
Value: 90 (%)
